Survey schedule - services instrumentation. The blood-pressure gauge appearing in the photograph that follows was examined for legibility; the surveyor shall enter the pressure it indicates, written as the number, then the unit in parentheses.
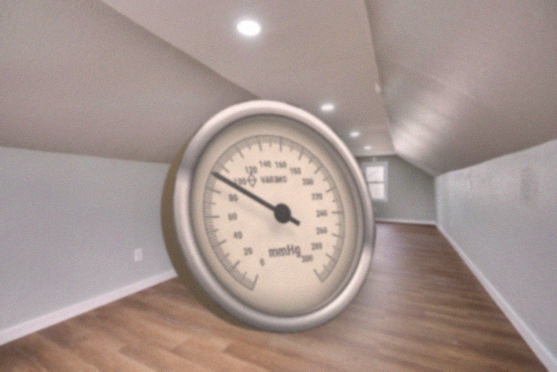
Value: 90 (mmHg)
